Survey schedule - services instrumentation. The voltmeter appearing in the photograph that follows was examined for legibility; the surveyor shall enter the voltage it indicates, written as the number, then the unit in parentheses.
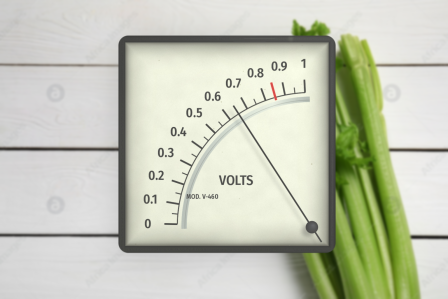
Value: 0.65 (V)
